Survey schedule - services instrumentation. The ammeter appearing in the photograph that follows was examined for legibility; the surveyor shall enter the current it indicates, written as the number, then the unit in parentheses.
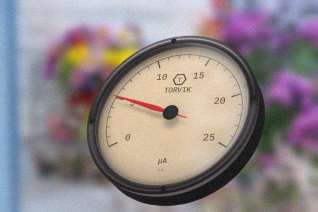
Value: 5 (µA)
